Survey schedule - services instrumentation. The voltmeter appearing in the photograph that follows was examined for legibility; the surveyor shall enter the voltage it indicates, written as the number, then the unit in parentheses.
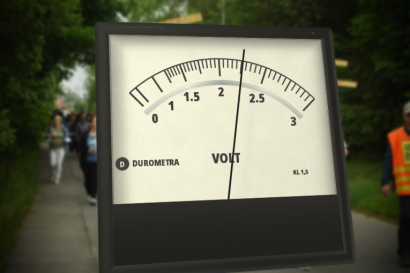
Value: 2.25 (V)
